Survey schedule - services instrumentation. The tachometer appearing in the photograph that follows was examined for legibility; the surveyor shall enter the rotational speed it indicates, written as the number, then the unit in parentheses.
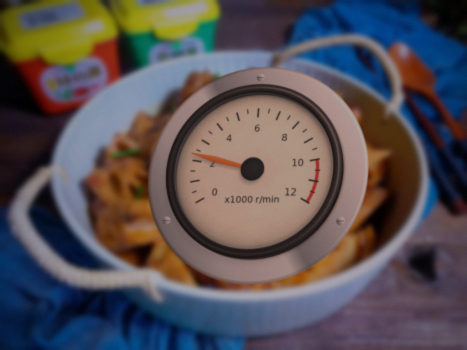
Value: 2250 (rpm)
